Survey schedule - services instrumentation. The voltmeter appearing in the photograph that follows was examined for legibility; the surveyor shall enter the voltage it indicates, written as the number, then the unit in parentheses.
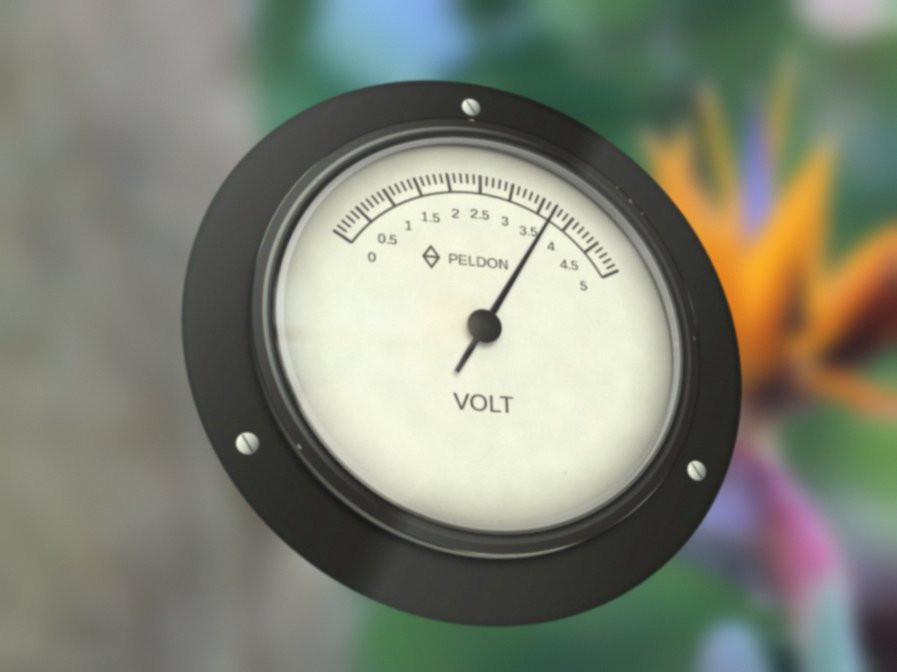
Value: 3.7 (V)
